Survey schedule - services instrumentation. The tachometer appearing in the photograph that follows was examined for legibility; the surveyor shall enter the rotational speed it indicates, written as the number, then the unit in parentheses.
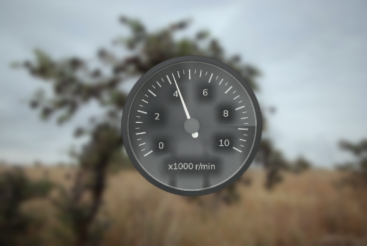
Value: 4250 (rpm)
